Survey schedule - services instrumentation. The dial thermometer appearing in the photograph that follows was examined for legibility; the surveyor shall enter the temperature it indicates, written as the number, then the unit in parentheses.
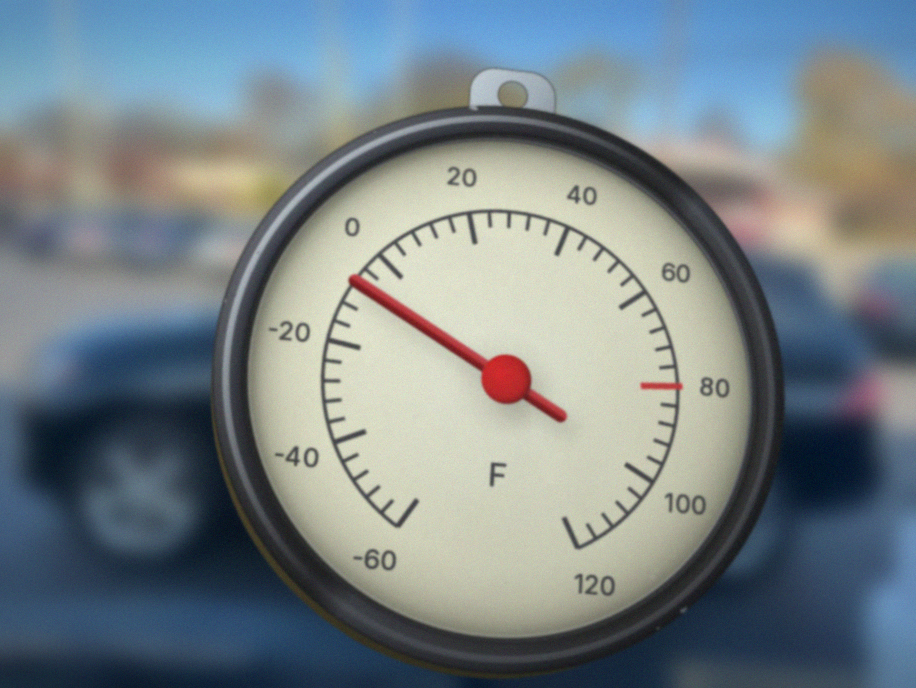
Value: -8 (°F)
